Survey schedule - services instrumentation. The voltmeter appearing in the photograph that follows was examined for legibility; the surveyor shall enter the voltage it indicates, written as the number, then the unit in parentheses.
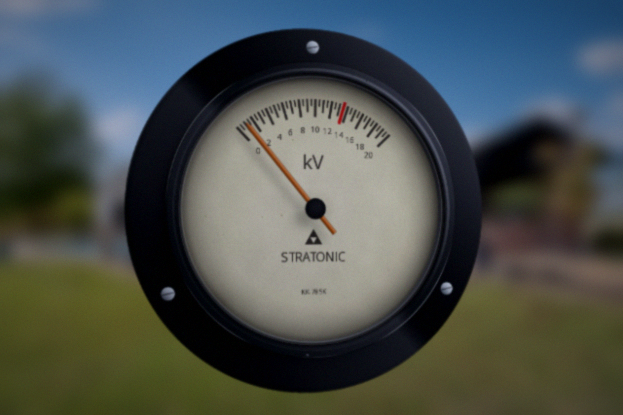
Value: 1 (kV)
